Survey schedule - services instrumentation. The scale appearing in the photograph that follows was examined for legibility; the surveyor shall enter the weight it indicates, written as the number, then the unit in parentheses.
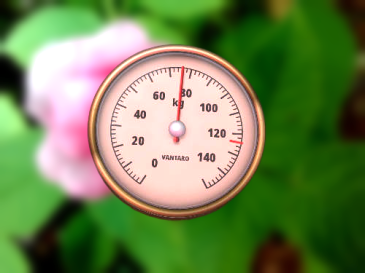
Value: 76 (kg)
